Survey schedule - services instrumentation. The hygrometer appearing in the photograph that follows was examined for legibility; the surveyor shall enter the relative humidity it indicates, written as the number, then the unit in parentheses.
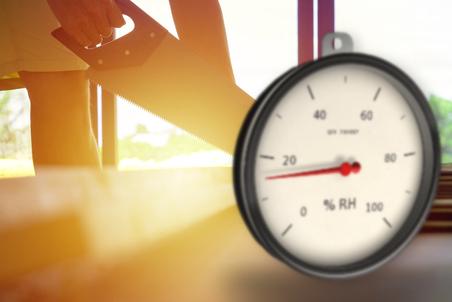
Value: 15 (%)
